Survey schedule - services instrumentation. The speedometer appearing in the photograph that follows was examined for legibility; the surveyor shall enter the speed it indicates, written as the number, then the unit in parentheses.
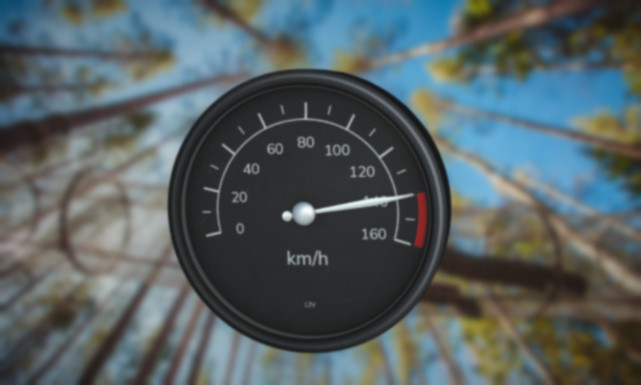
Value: 140 (km/h)
